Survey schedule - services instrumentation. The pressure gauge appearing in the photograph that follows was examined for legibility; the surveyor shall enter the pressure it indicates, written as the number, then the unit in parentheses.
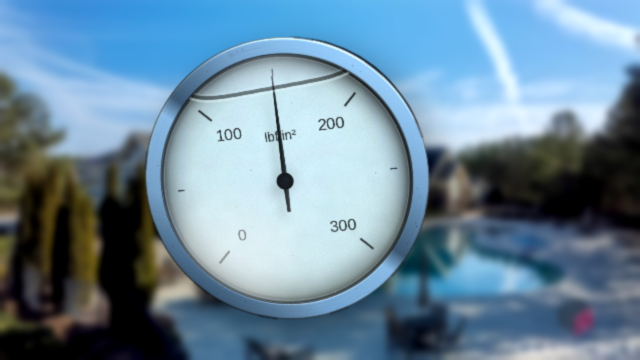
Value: 150 (psi)
